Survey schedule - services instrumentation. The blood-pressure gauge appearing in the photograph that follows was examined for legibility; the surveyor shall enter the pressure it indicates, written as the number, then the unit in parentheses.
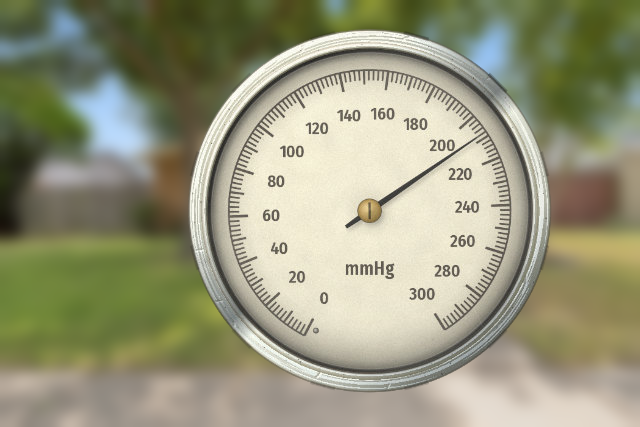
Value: 208 (mmHg)
